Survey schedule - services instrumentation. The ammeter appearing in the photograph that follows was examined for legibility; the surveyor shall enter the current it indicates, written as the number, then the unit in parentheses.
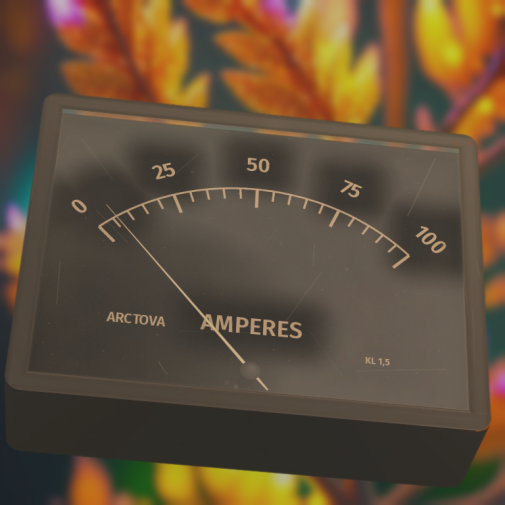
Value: 5 (A)
